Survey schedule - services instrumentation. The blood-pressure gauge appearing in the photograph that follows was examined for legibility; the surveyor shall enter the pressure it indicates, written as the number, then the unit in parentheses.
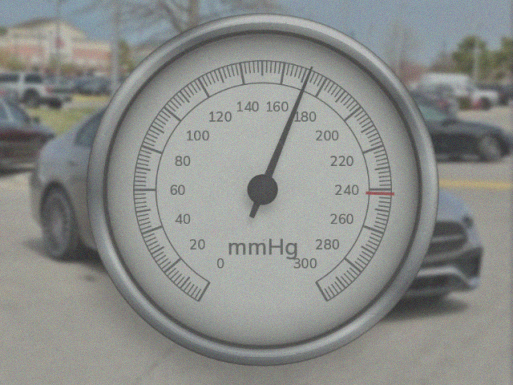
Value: 172 (mmHg)
